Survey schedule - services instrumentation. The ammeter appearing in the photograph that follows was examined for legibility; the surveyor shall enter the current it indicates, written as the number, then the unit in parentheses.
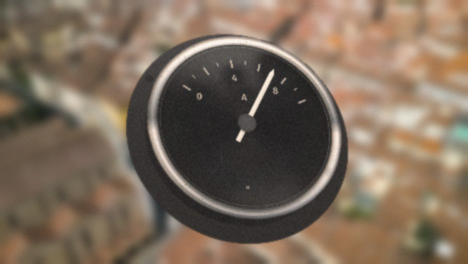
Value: 7 (A)
